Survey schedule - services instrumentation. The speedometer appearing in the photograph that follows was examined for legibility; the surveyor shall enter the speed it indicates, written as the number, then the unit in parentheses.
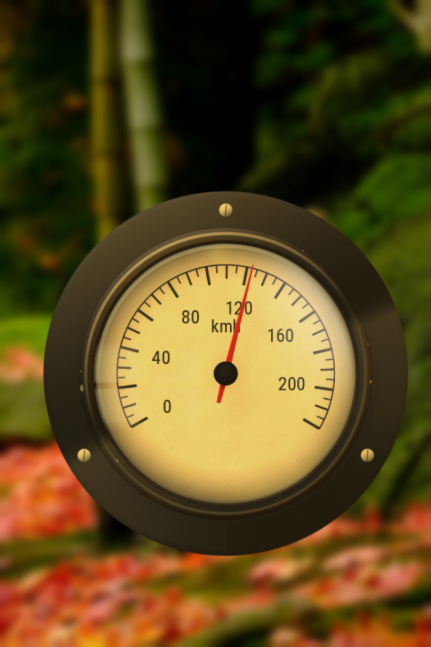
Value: 122.5 (km/h)
